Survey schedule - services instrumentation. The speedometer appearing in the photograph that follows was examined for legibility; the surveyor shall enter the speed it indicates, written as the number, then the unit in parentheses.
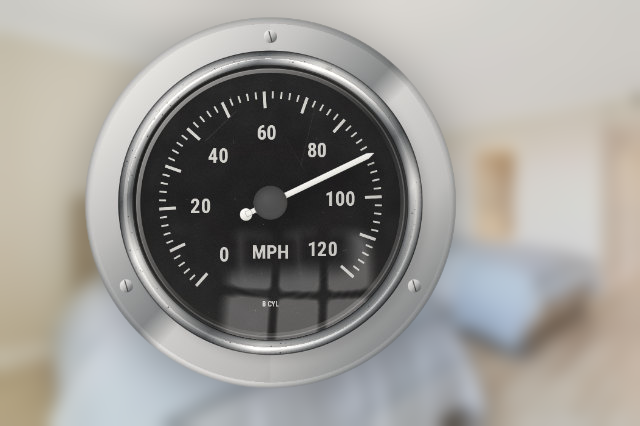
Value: 90 (mph)
